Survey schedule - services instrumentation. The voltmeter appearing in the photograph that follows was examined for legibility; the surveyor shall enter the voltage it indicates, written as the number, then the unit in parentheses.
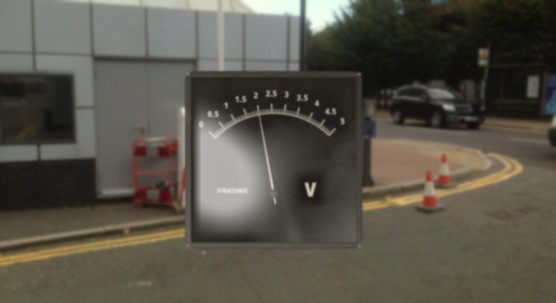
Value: 2 (V)
